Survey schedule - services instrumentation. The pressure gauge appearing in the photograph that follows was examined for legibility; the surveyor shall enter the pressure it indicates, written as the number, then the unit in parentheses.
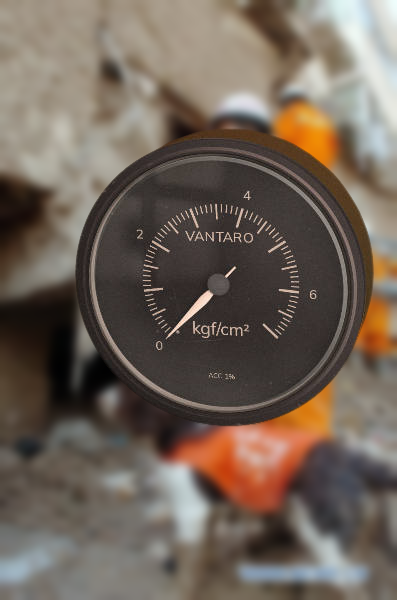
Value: 0 (kg/cm²)
